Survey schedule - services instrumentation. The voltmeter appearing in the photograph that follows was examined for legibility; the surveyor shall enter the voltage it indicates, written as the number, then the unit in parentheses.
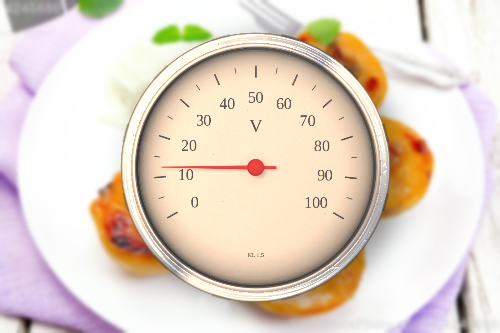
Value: 12.5 (V)
